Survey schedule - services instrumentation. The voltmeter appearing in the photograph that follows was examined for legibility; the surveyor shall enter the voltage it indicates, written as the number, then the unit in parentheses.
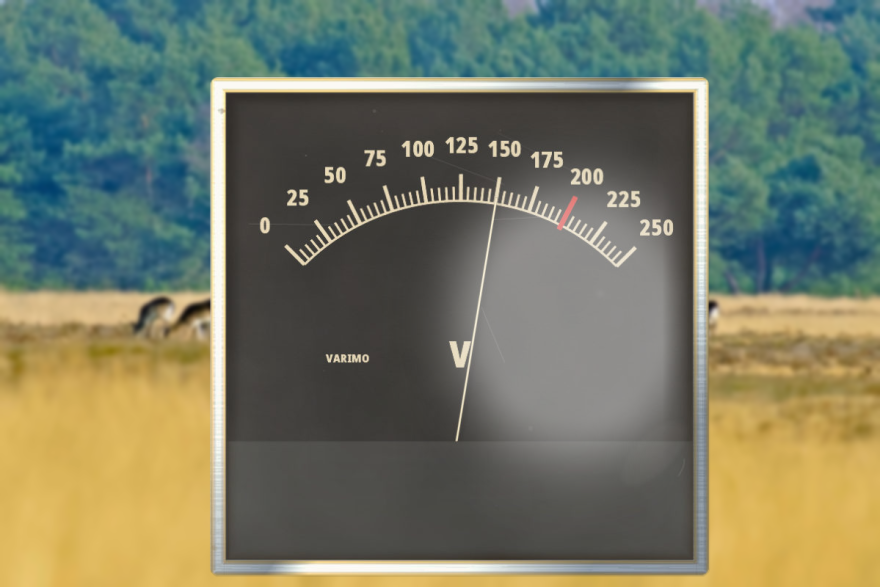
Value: 150 (V)
